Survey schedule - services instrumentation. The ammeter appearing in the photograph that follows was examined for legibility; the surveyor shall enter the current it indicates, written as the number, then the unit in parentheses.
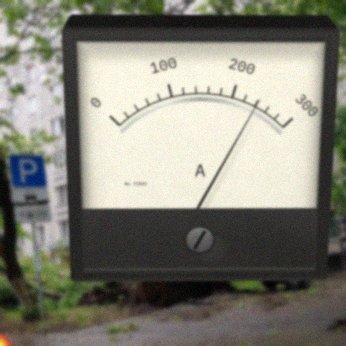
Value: 240 (A)
